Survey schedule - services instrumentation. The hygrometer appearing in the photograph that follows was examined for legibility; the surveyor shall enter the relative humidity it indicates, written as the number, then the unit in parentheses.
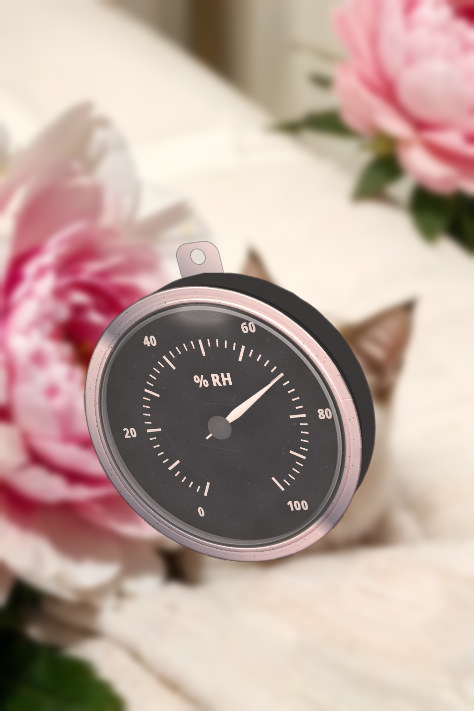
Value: 70 (%)
